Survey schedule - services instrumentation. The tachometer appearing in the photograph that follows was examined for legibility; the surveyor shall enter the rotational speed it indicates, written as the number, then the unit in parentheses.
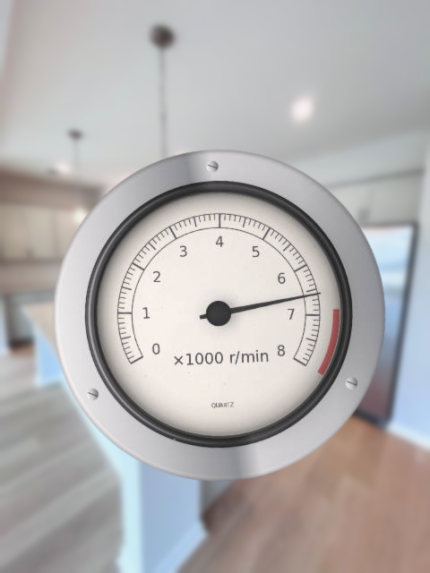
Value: 6600 (rpm)
